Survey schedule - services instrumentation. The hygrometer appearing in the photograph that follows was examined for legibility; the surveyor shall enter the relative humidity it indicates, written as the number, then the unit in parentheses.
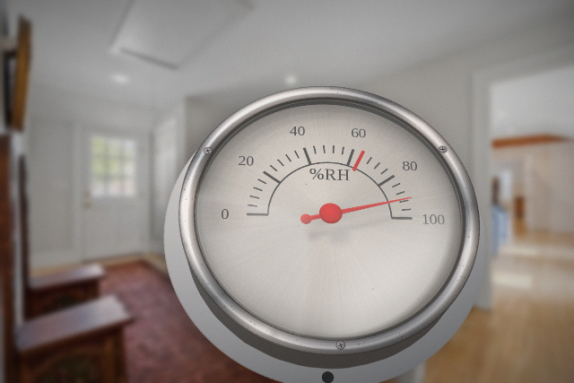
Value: 92 (%)
